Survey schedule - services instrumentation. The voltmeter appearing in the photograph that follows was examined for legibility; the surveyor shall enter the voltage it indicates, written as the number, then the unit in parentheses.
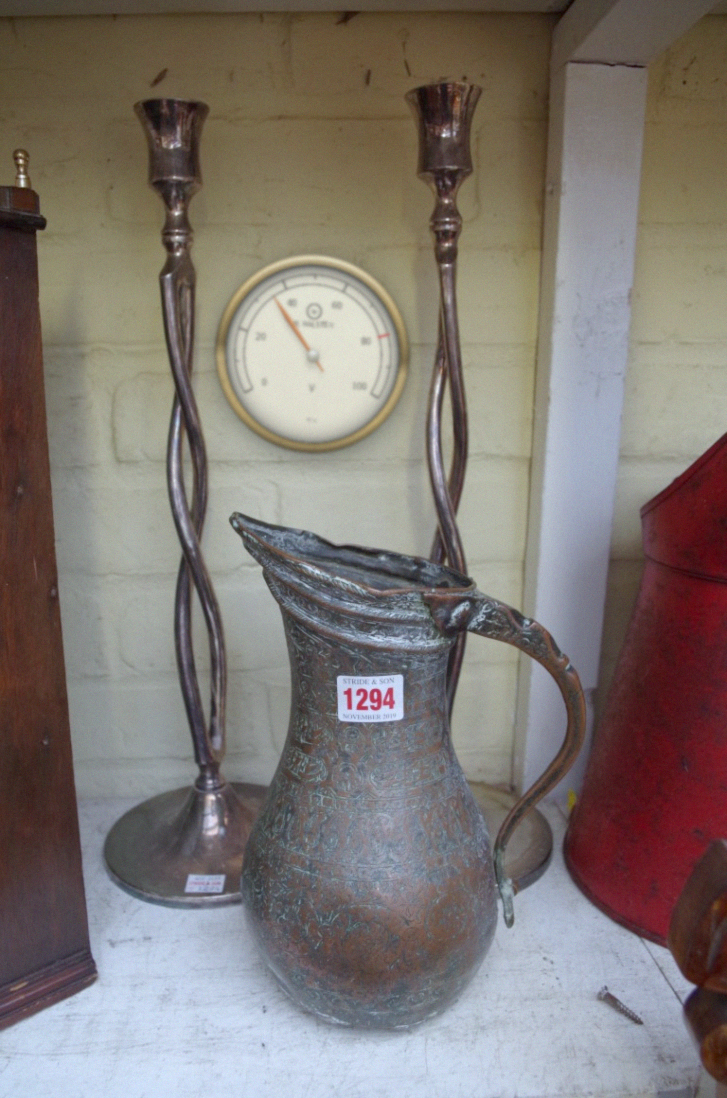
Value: 35 (V)
